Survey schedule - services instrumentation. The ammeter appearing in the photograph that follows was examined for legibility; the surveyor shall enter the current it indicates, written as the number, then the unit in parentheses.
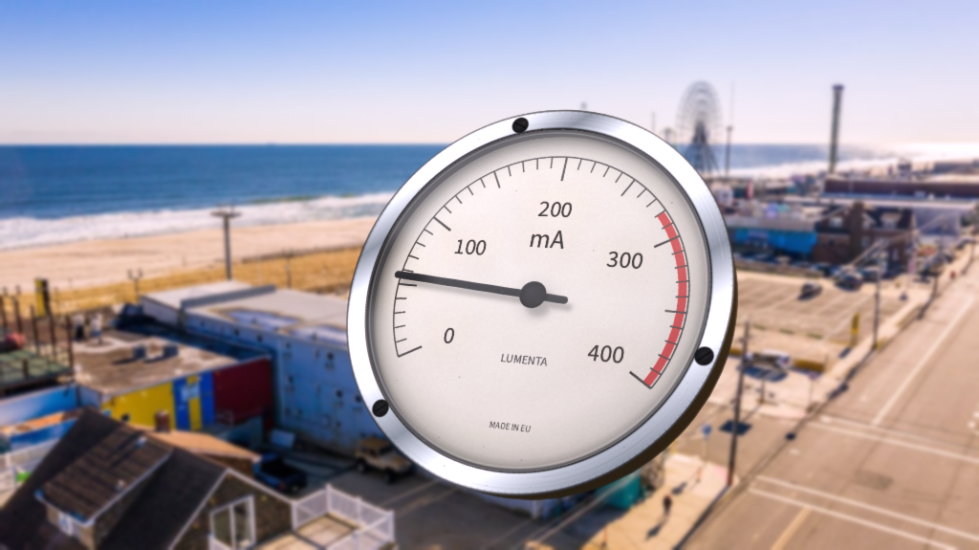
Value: 55 (mA)
